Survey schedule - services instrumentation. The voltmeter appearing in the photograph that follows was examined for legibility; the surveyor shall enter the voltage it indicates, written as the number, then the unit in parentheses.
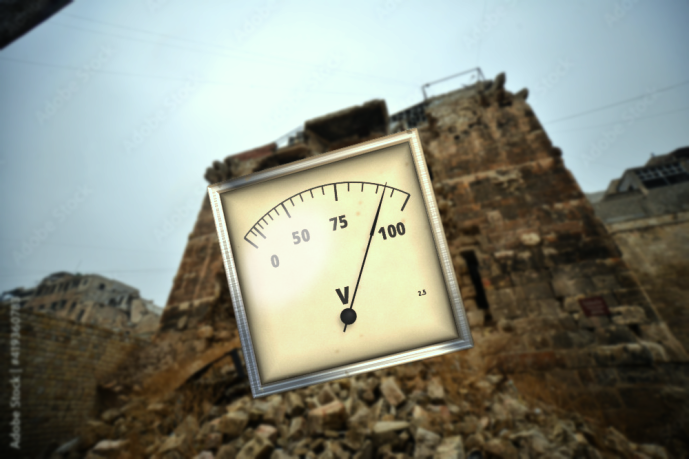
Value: 92.5 (V)
